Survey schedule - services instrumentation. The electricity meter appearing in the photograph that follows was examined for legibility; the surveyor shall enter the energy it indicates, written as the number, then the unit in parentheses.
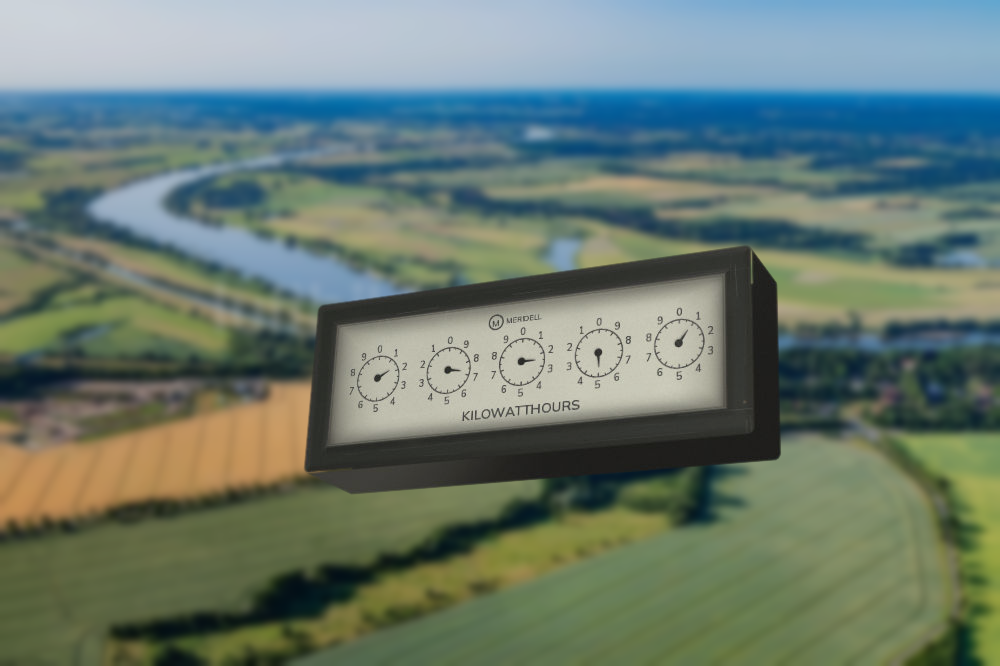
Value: 17251 (kWh)
